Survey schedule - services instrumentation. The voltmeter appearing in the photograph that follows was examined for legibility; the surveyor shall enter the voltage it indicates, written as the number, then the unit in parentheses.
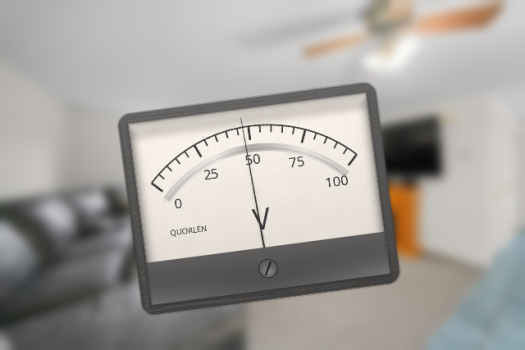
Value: 47.5 (V)
